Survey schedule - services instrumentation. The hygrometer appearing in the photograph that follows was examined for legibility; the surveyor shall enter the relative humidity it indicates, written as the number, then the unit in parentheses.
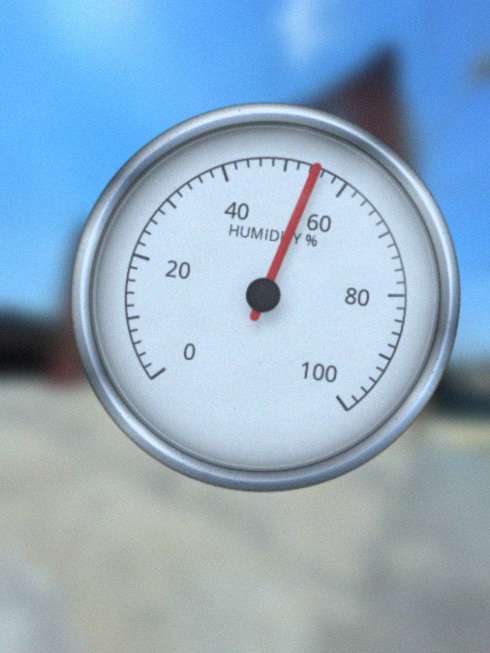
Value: 55 (%)
